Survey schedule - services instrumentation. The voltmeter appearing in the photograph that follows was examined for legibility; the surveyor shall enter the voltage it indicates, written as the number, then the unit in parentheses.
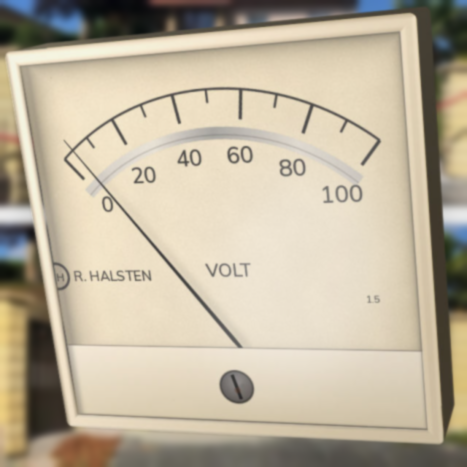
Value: 5 (V)
